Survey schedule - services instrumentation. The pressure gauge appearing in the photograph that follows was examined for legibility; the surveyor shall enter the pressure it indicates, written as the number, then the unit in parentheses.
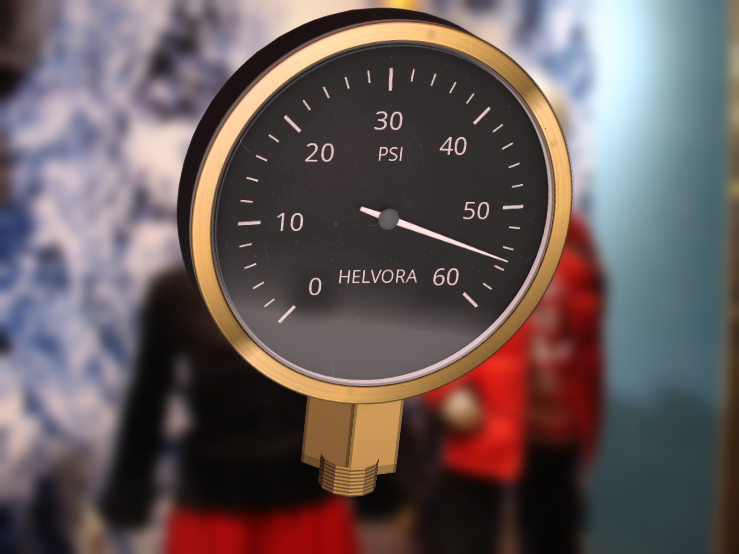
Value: 55 (psi)
